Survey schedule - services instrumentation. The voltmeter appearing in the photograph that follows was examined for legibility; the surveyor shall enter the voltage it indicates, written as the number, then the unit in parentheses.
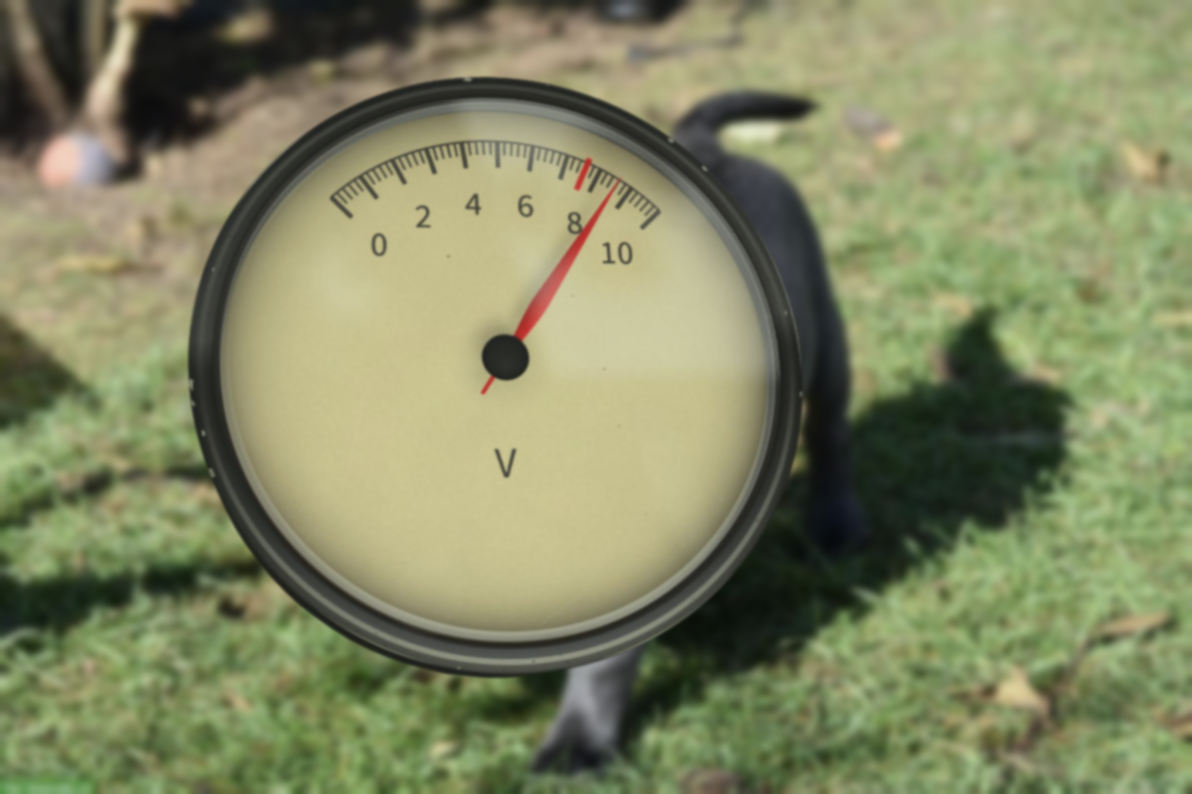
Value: 8.6 (V)
